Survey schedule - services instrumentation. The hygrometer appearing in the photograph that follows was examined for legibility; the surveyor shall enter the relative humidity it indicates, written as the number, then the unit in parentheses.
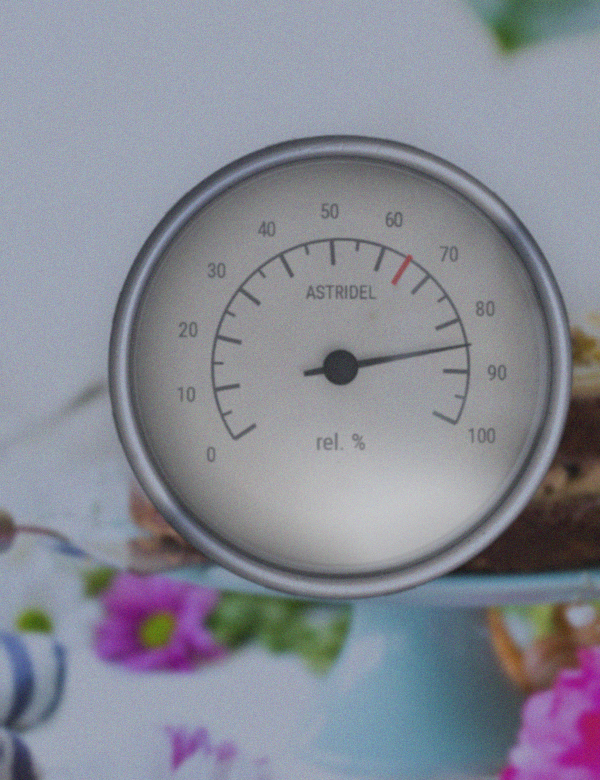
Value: 85 (%)
